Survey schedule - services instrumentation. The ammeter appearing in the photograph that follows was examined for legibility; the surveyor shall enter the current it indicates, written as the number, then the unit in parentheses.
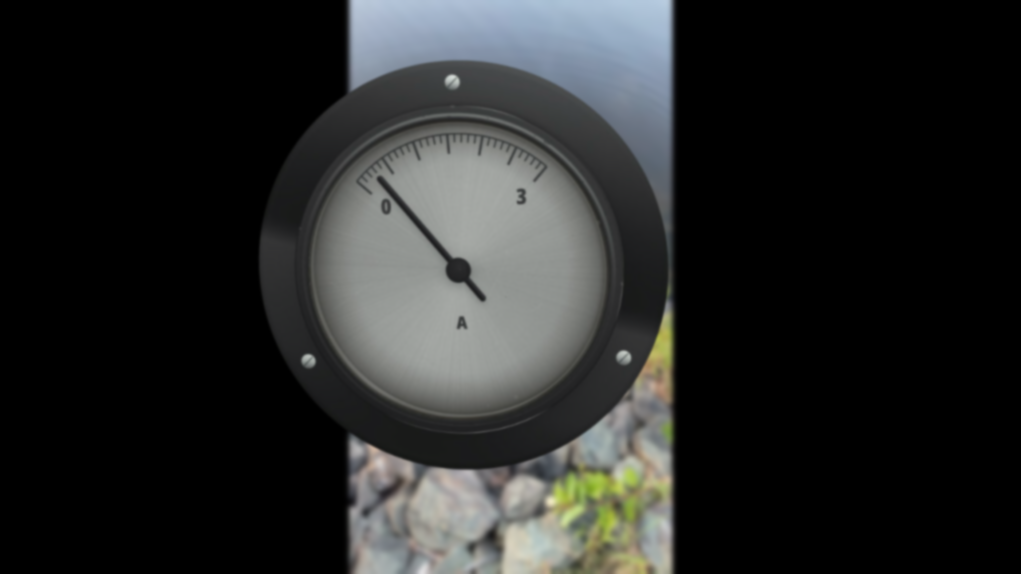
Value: 0.3 (A)
